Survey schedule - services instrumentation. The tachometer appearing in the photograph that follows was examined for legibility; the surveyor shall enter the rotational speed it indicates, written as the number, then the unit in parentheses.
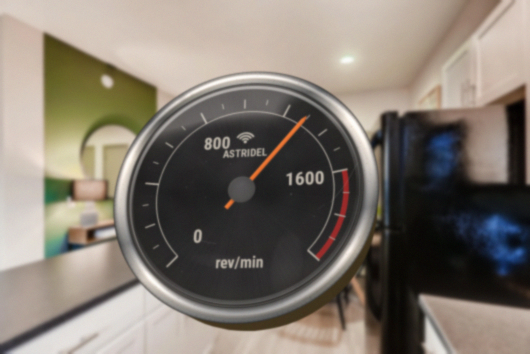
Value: 1300 (rpm)
